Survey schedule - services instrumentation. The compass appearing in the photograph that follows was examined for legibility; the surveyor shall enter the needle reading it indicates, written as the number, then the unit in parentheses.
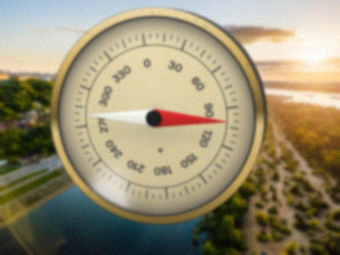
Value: 100 (°)
